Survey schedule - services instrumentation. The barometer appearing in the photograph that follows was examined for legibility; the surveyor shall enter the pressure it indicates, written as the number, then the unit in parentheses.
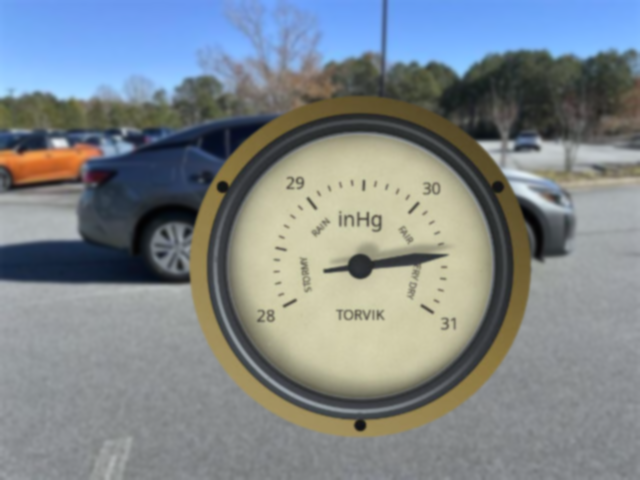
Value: 30.5 (inHg)
